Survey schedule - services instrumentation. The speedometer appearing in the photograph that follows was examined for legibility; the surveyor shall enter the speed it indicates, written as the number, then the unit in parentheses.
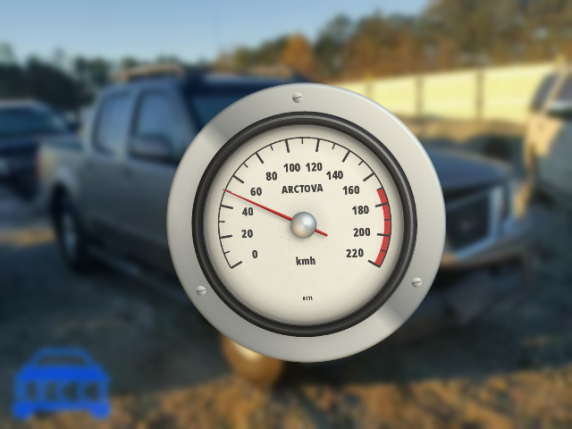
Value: 50 (km/h)
